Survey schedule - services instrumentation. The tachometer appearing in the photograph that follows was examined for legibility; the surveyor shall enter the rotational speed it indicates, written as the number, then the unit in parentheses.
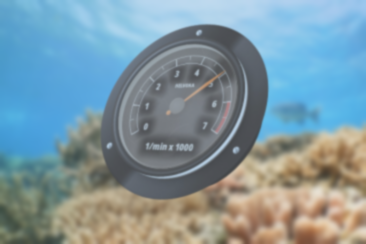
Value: 5000 (rpm)
